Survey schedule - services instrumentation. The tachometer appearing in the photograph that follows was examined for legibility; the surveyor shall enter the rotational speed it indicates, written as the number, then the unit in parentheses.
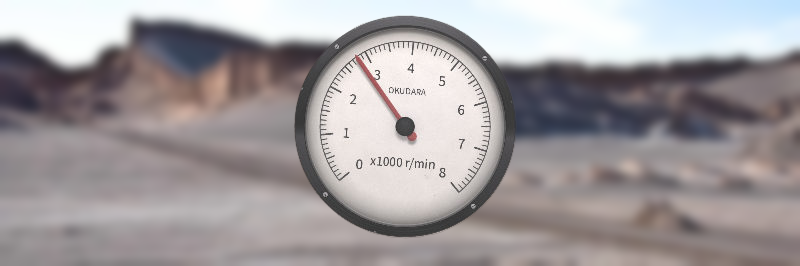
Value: 2800 (rpm)
